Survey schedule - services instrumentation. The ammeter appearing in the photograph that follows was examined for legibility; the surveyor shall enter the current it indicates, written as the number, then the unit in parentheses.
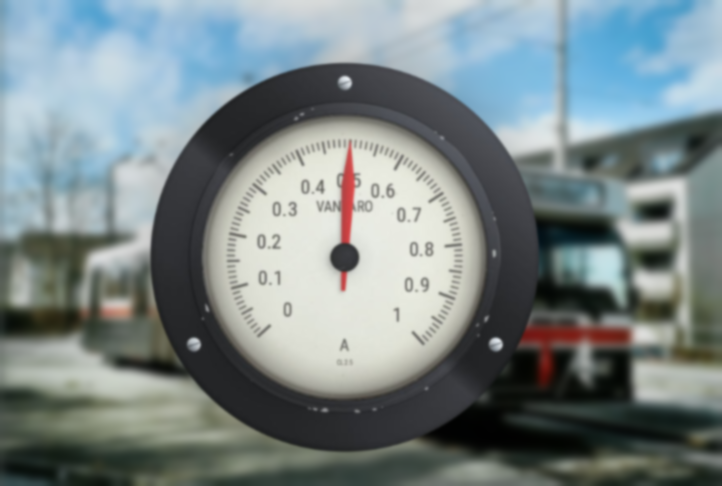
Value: 0.5 (A)
